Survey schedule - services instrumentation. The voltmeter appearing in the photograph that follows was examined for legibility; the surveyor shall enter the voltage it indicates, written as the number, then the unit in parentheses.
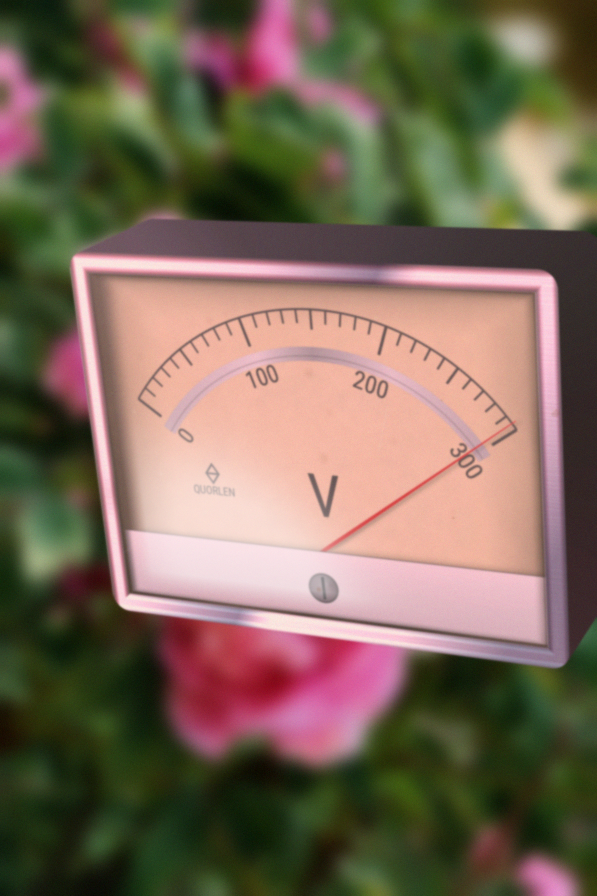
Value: 295 (V)
